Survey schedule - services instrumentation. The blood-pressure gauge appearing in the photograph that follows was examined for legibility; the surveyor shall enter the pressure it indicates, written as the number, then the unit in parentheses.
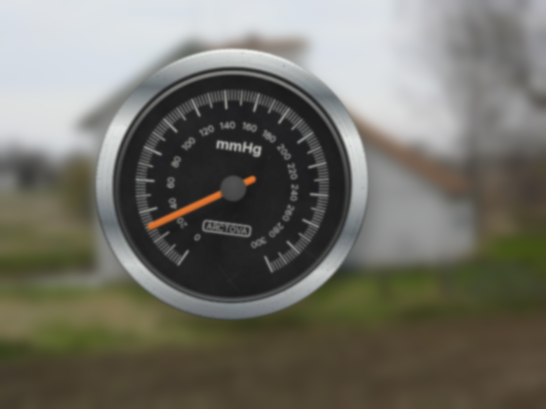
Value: 30 (mmHg)
